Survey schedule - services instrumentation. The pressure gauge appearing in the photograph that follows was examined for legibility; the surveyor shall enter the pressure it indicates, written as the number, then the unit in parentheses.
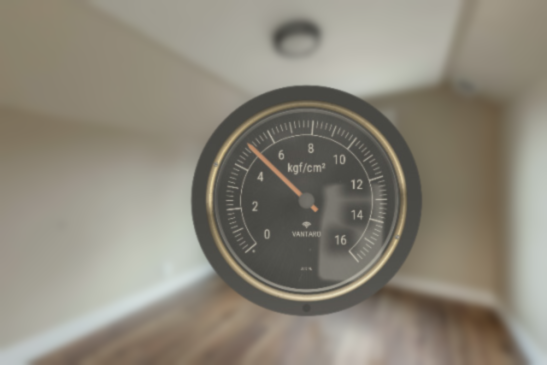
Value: 5 (kg/cm²)
